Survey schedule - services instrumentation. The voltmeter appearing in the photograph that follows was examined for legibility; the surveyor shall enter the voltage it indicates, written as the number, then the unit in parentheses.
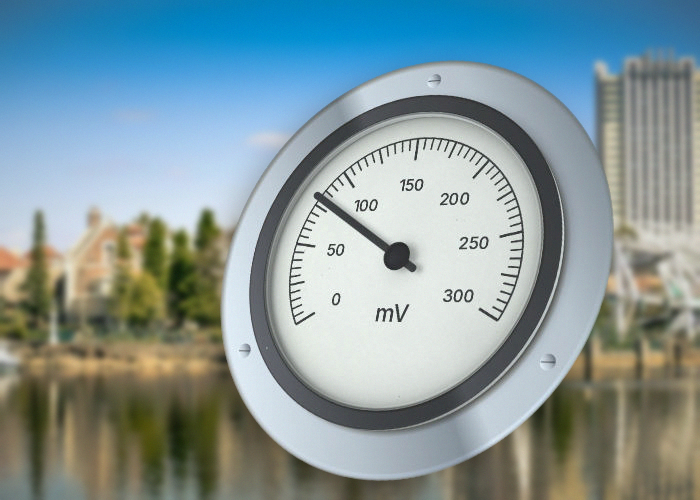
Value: 80 (mV)
